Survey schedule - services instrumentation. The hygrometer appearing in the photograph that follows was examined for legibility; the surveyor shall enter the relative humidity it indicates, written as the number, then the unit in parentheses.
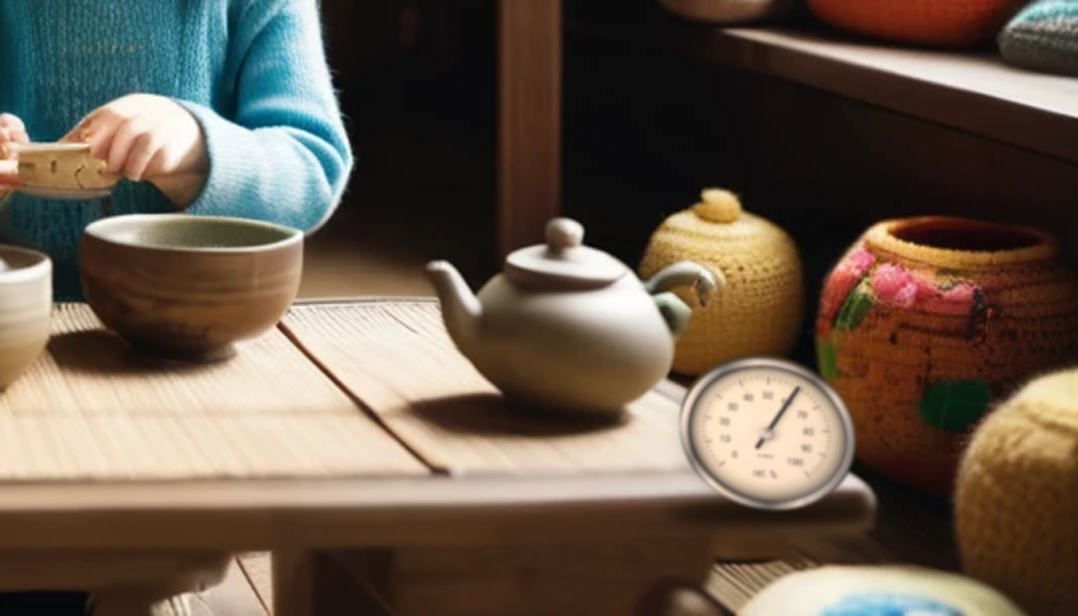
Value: 60 (%)
